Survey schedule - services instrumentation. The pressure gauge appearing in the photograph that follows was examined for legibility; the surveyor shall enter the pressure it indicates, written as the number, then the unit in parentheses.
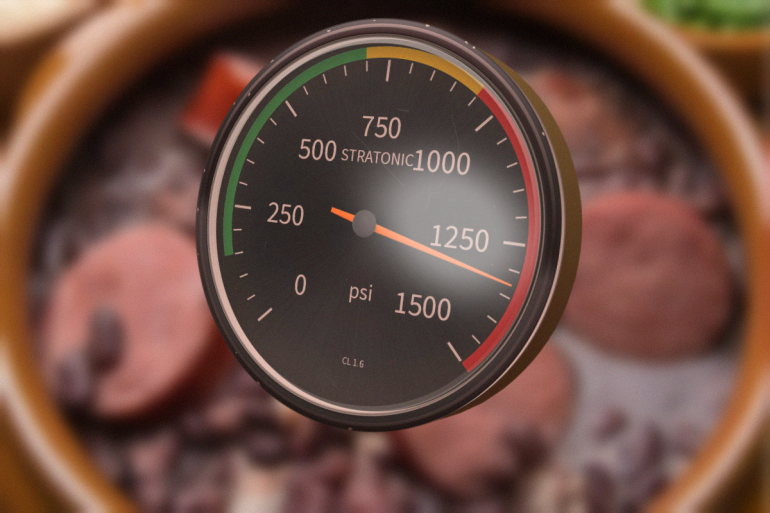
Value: 1325 (psi)
